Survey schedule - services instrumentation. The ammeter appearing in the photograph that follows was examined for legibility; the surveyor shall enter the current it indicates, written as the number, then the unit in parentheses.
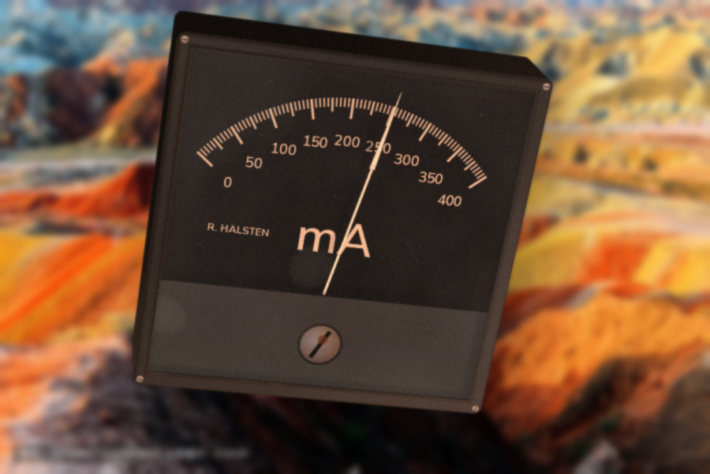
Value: 250 (mA)
